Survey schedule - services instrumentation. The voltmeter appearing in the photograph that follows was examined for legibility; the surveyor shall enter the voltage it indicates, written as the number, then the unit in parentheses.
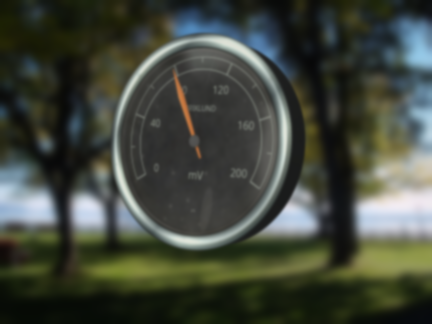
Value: 80 (mV)
